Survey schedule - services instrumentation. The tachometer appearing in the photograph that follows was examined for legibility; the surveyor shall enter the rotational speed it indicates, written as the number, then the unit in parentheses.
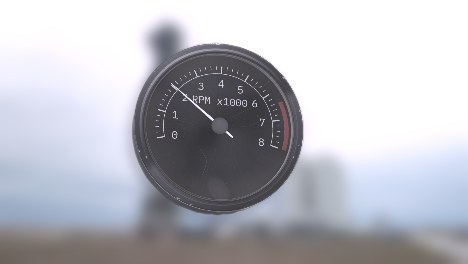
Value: 2000 (rpm)
